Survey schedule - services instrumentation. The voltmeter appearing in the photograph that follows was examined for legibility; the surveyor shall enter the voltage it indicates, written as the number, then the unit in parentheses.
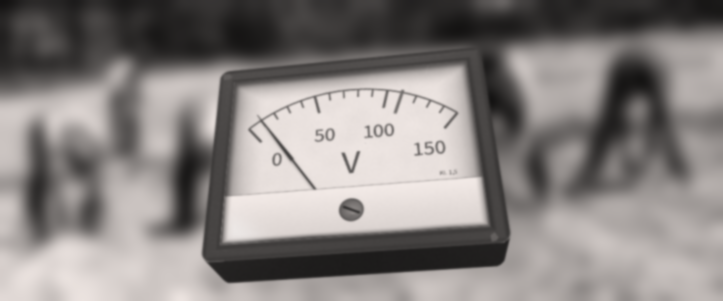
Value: 10 (V)
